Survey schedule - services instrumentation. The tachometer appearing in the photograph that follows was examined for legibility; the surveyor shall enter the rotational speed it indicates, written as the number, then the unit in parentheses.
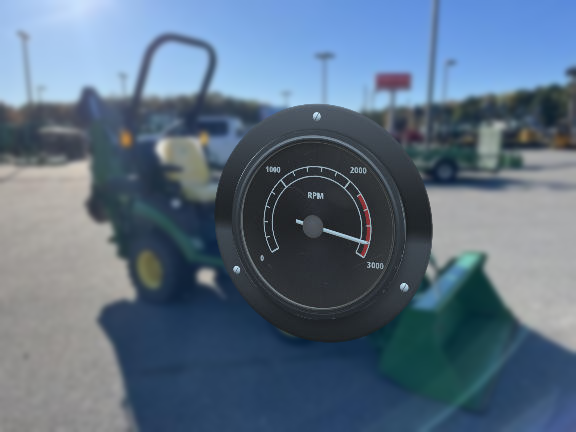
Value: 2800 (rpm)
